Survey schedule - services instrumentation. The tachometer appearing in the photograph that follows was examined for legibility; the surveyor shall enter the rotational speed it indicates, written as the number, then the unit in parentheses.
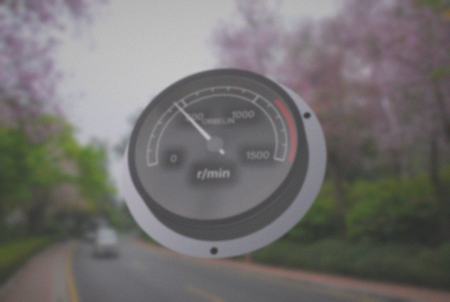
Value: 450 (rpm)
